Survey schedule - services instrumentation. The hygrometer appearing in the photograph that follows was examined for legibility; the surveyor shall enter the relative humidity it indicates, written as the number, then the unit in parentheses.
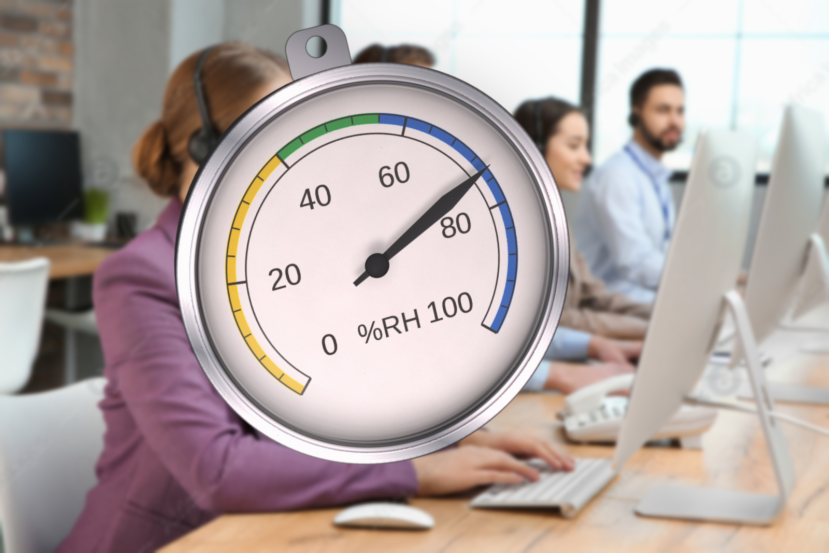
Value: 74 (%)
